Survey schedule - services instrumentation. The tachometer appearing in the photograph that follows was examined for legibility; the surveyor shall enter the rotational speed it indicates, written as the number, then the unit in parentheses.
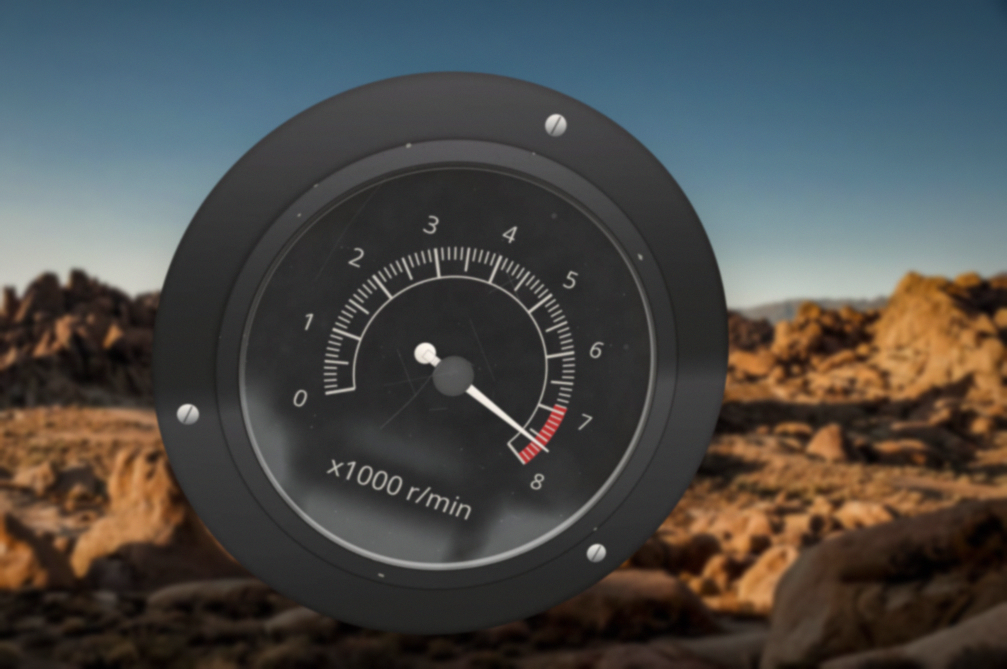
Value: 7600 (rpm)
